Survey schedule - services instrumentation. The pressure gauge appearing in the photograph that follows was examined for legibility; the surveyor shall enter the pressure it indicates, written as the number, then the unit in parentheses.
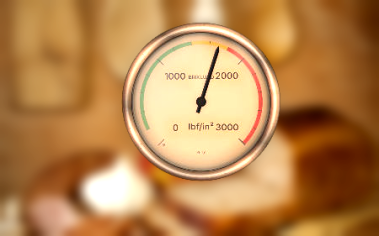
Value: 1700 (psi)
